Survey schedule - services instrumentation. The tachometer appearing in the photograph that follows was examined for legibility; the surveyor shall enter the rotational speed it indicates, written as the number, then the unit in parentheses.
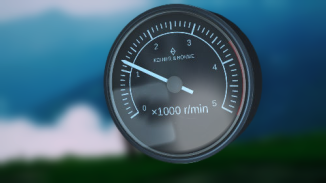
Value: 1200 (rpm)
